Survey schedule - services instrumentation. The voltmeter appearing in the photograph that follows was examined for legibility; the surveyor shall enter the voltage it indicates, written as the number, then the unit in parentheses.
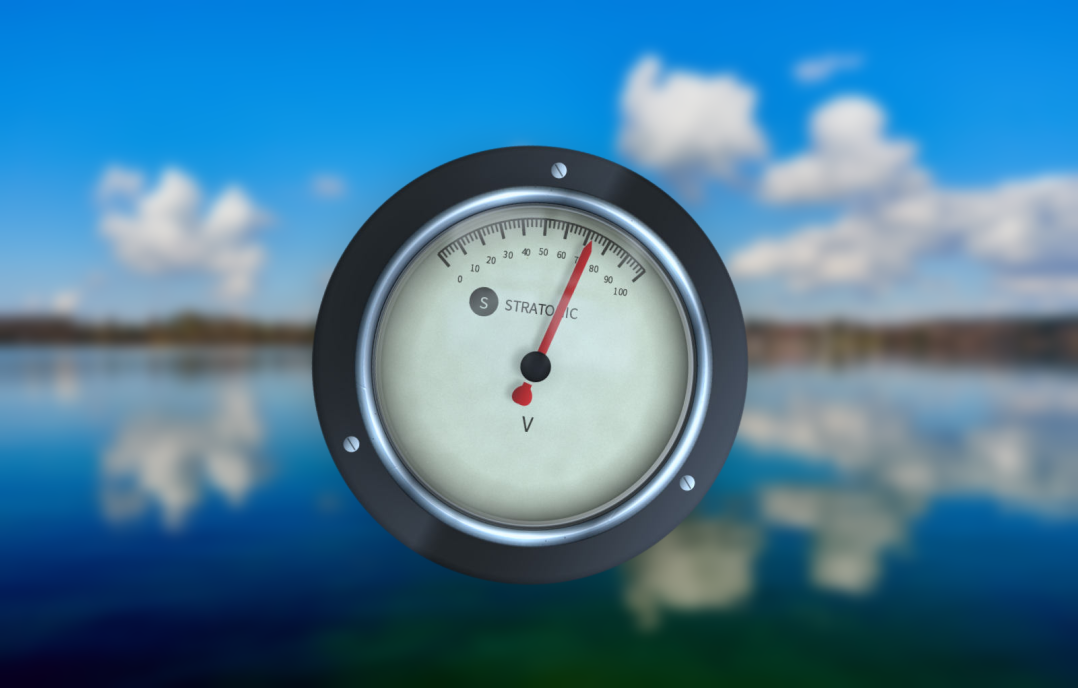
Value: 72 (V)
